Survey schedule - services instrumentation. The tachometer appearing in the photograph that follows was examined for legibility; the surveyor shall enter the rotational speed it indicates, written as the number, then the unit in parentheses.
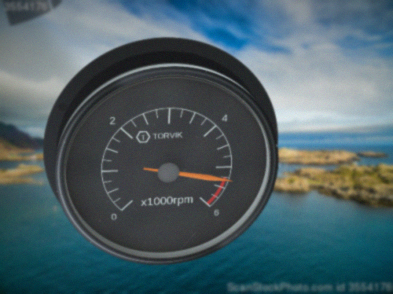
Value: 5250 (rpm)
